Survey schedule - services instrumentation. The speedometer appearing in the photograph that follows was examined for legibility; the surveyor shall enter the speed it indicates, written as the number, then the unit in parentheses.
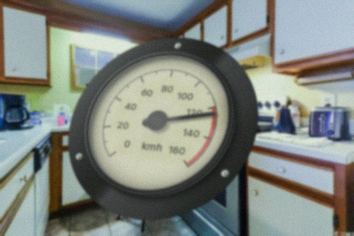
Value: 125 (km/h)
